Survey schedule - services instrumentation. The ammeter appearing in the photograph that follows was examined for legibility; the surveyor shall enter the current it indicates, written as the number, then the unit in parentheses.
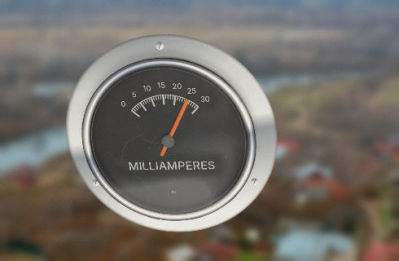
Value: 25 (mA)
